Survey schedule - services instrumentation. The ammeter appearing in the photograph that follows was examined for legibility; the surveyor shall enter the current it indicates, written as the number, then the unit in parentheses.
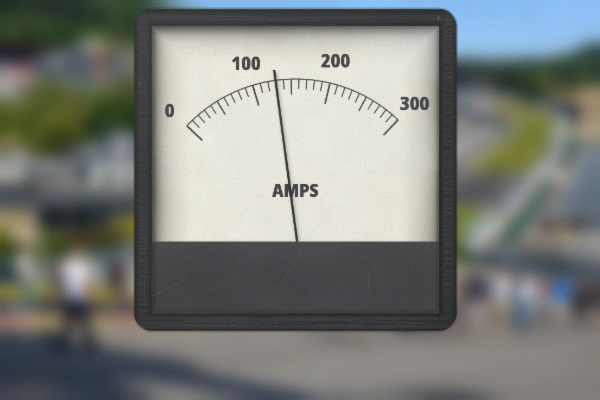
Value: 130 (A)
